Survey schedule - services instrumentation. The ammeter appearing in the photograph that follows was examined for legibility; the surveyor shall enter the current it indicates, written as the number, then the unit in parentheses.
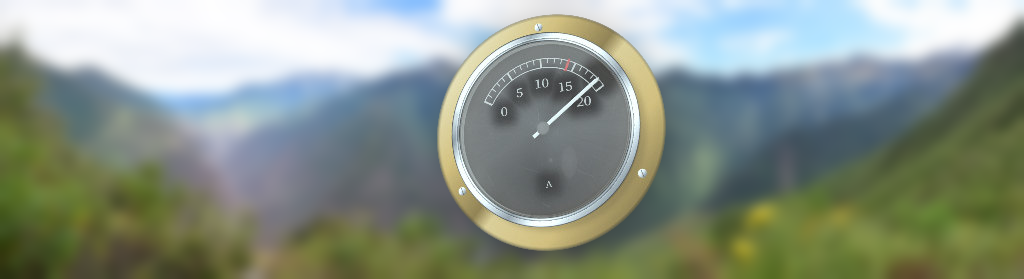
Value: 19 (A)
